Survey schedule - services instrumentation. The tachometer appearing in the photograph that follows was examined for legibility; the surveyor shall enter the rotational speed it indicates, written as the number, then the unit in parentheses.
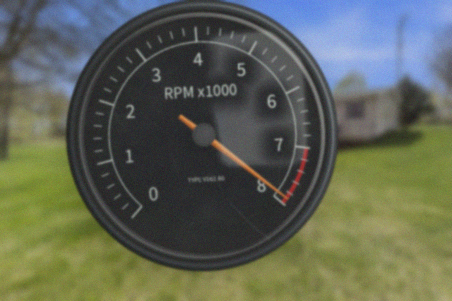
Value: 7900 (rpm)
